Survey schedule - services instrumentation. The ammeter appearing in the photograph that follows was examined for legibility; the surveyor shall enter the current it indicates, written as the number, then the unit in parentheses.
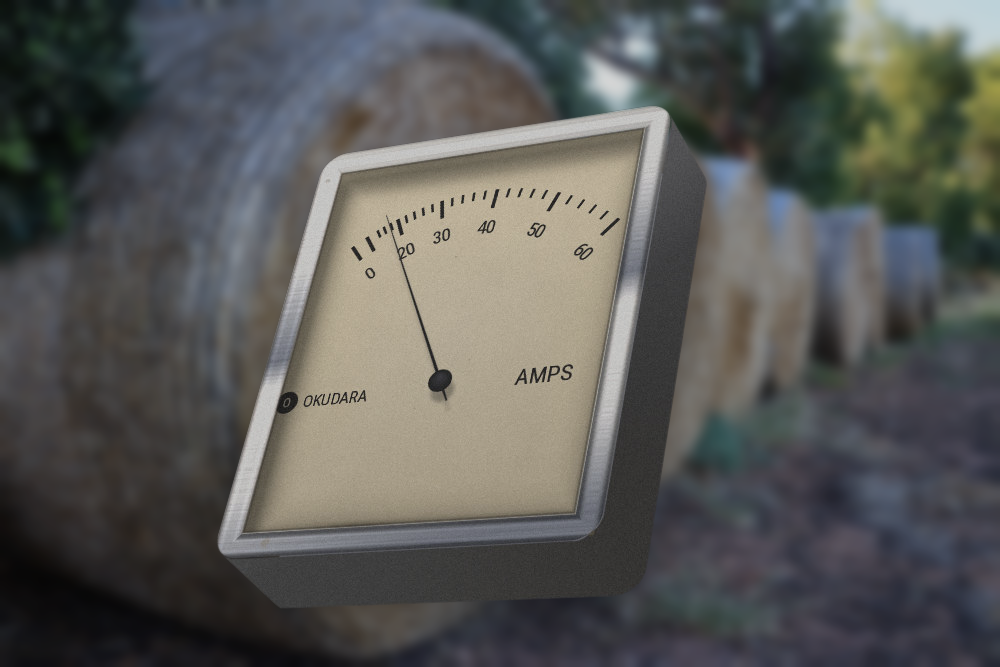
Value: 18 (A)
